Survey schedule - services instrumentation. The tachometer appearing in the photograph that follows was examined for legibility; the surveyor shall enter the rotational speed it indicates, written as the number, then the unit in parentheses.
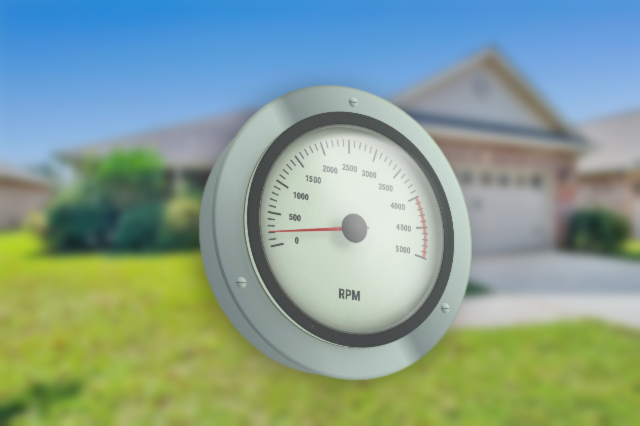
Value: 200 (rpm)
